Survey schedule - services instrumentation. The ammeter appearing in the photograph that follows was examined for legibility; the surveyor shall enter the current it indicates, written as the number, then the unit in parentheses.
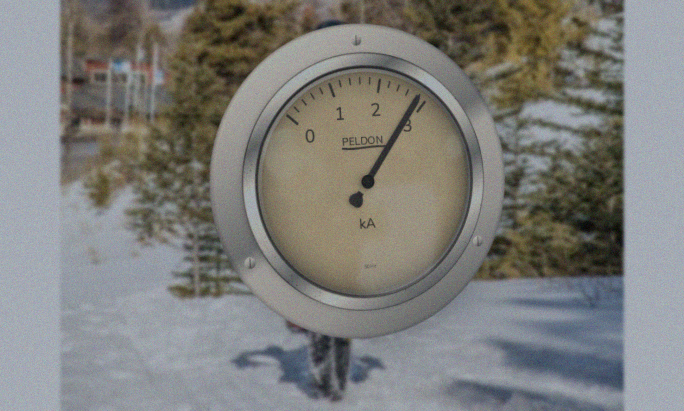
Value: 2.8 (kA)
